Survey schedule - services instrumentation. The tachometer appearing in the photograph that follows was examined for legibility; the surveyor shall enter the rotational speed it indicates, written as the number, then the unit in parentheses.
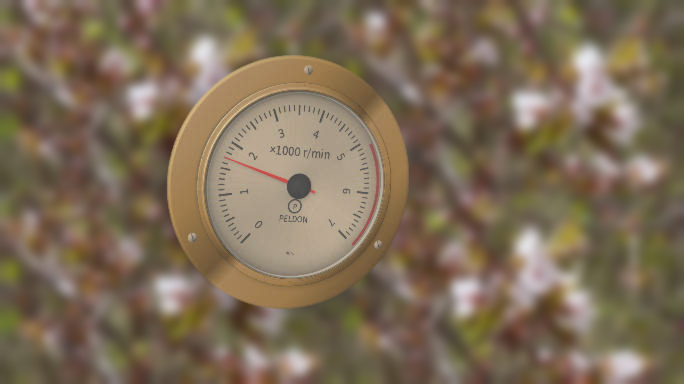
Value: 1700 (rpm)
